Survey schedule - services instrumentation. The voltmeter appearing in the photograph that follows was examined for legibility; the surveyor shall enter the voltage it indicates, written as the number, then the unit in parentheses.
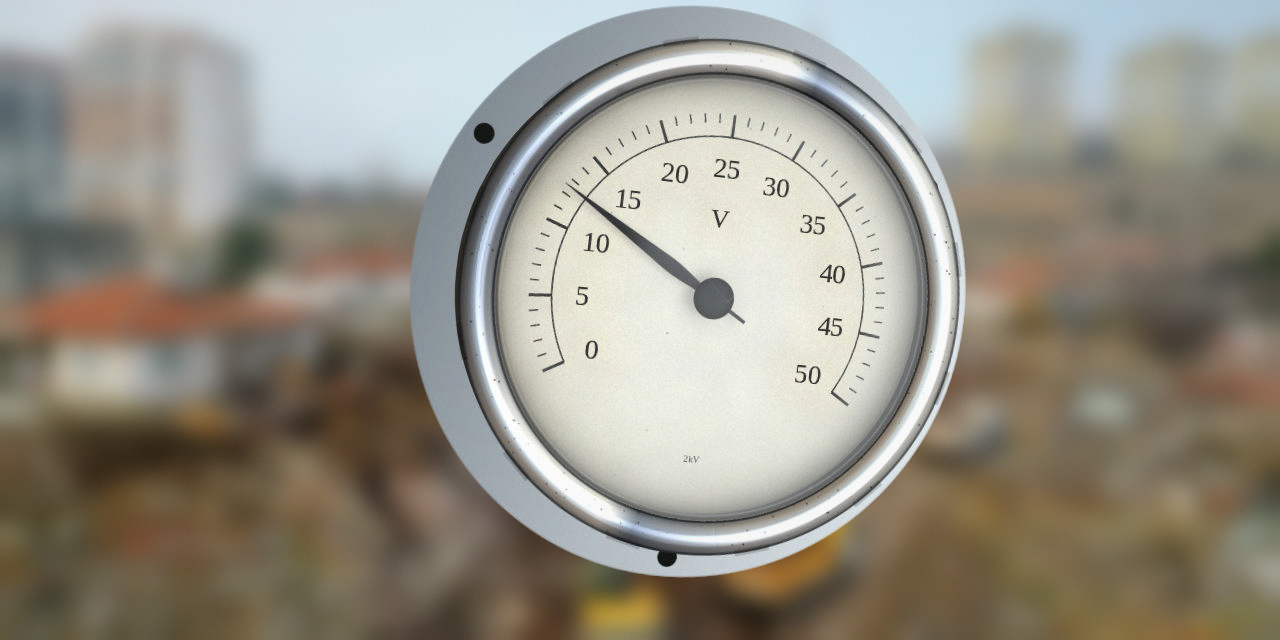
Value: 12.5 (V)
